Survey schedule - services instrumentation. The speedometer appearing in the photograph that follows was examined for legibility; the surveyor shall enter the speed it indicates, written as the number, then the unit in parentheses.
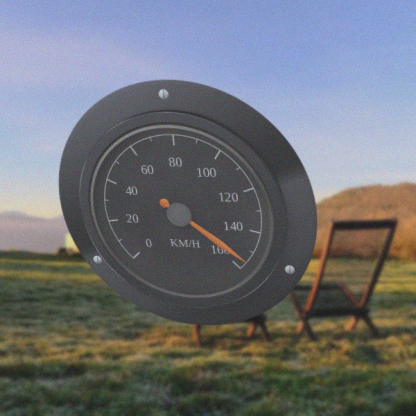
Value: 155 (km/h)
